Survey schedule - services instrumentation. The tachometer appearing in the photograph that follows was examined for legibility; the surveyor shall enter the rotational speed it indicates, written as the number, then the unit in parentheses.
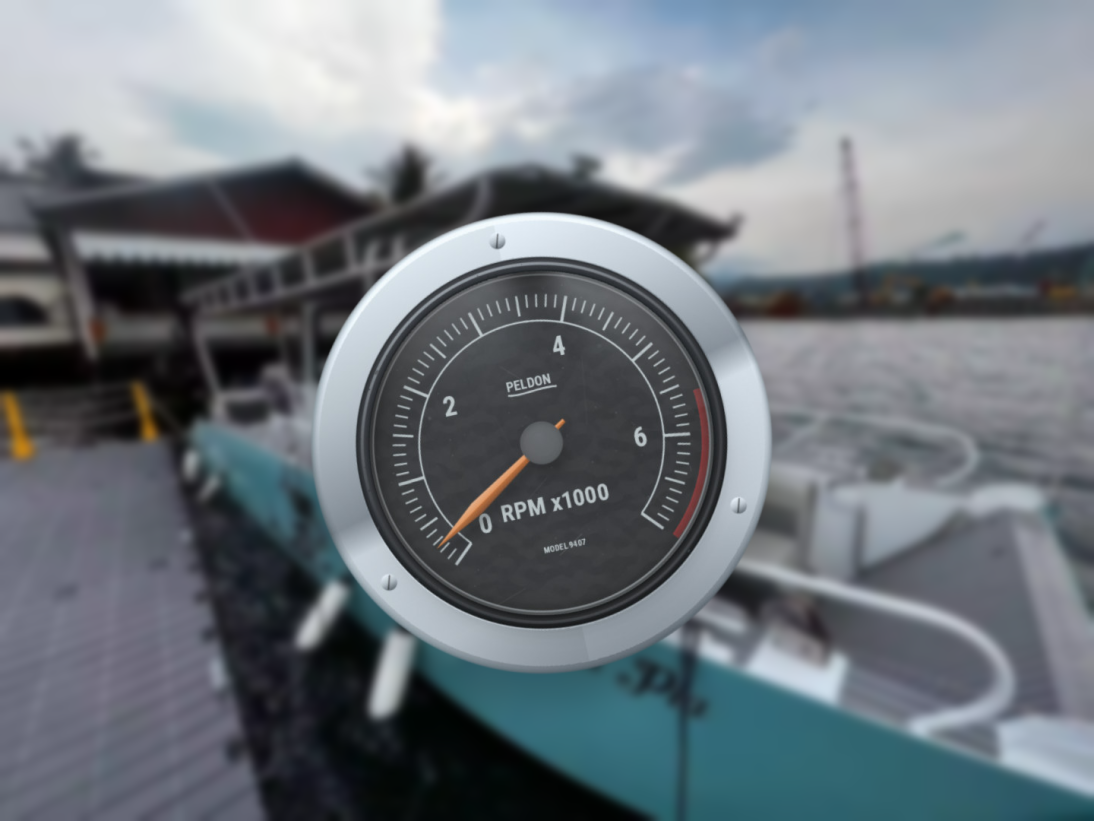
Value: 250 (rpm)
